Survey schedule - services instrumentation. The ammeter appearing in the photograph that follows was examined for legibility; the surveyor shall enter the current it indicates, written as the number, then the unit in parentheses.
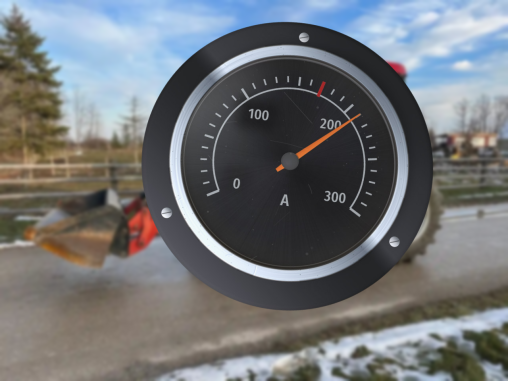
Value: 210 (A)
